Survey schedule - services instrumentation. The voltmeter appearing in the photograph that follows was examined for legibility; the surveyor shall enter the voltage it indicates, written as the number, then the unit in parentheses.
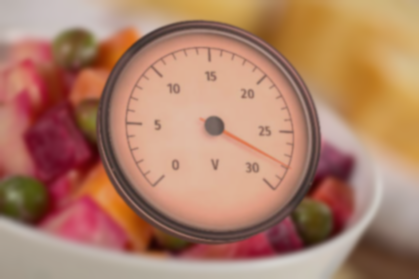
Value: 28 (V)
